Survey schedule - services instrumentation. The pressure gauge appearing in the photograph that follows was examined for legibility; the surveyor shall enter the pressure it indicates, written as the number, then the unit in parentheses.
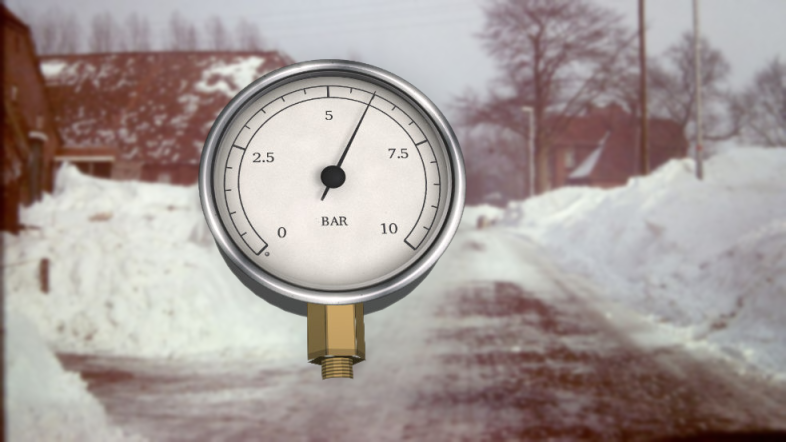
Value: 6 (bar)
